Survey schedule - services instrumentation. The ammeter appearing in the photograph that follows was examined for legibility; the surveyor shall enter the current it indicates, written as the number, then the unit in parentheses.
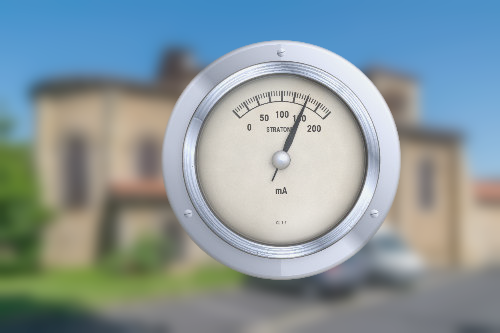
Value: 150 (mA)
